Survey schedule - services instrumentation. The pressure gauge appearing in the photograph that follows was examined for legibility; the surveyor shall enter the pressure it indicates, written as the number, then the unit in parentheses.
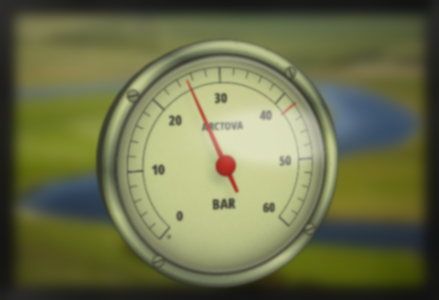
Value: 25 (bar)
